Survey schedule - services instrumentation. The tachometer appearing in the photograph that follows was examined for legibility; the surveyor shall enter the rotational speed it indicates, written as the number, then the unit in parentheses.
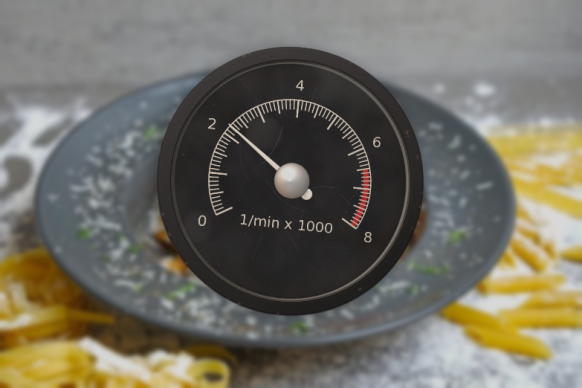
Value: 2200 (rpm)
